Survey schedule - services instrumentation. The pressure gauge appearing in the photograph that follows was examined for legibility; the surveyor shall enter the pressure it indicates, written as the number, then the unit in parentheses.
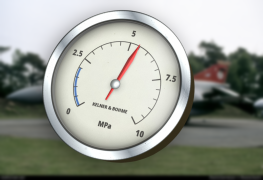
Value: 5.5 (MPa)
